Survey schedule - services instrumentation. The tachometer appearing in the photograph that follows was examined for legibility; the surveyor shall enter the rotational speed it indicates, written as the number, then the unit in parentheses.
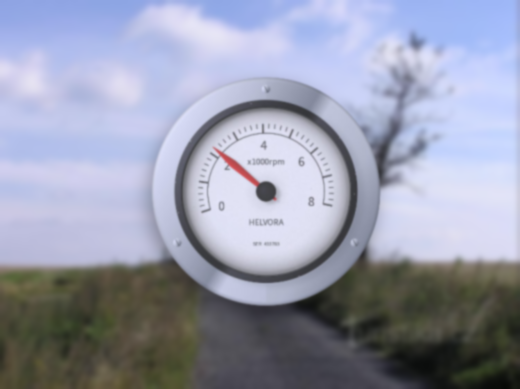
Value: 2200 (rpm)
